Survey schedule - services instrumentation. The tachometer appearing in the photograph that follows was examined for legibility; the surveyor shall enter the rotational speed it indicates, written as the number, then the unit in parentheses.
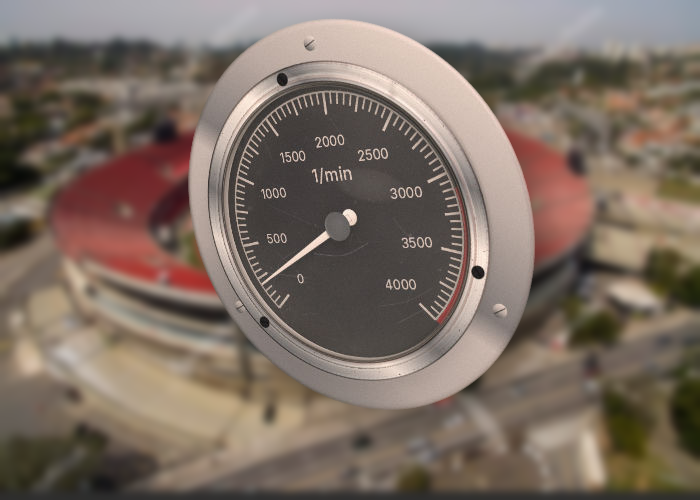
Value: 200 (rpm)
